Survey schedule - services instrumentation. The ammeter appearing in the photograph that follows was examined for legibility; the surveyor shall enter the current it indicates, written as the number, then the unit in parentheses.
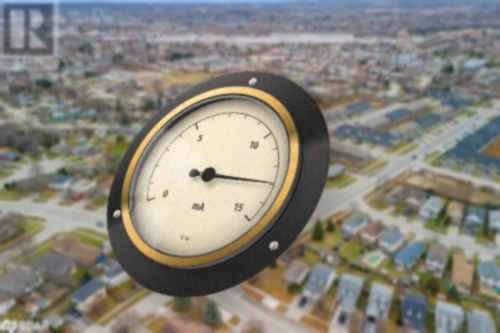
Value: 13 (mA)
